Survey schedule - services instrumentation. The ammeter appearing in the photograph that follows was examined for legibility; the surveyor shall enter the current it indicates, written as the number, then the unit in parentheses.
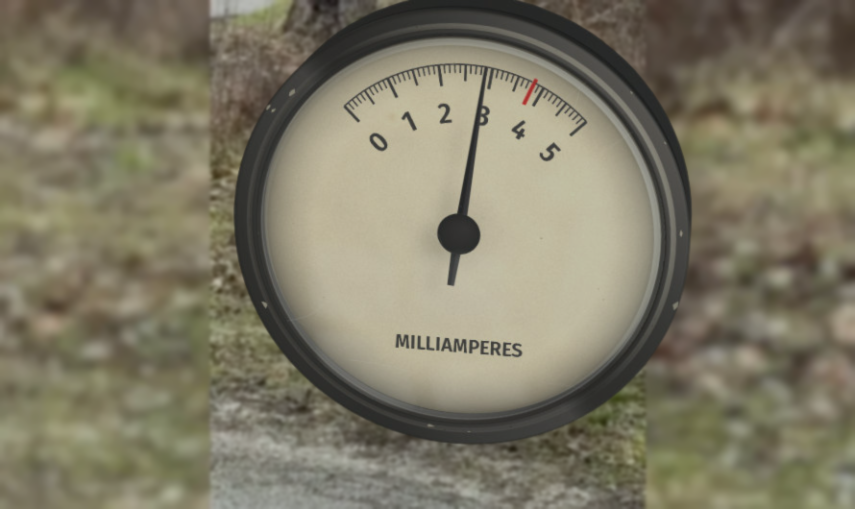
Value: 2.9 (mA)
